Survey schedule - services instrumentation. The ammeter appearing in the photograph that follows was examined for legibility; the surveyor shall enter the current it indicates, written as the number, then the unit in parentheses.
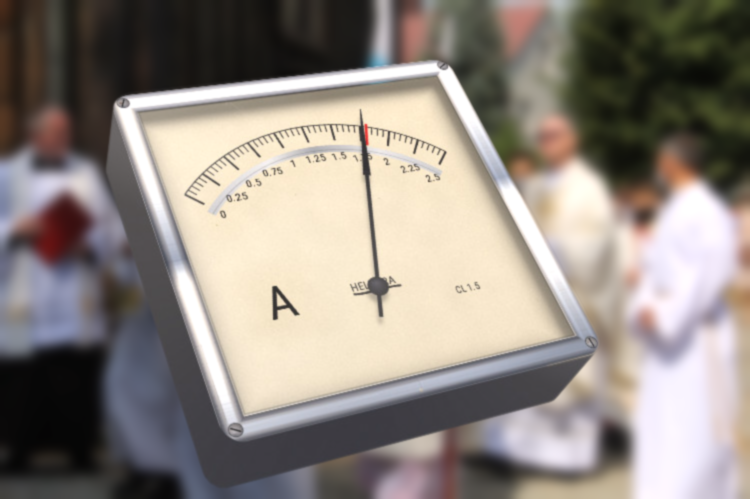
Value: 1.75 (A)
